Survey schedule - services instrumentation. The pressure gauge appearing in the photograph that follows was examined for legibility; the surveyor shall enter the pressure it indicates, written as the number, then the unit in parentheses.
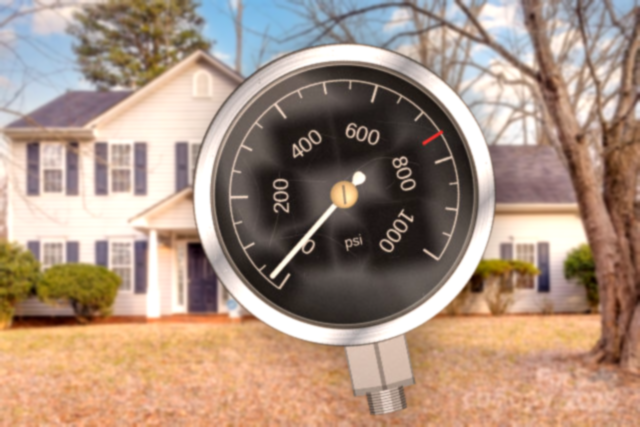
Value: 25 (psi)
